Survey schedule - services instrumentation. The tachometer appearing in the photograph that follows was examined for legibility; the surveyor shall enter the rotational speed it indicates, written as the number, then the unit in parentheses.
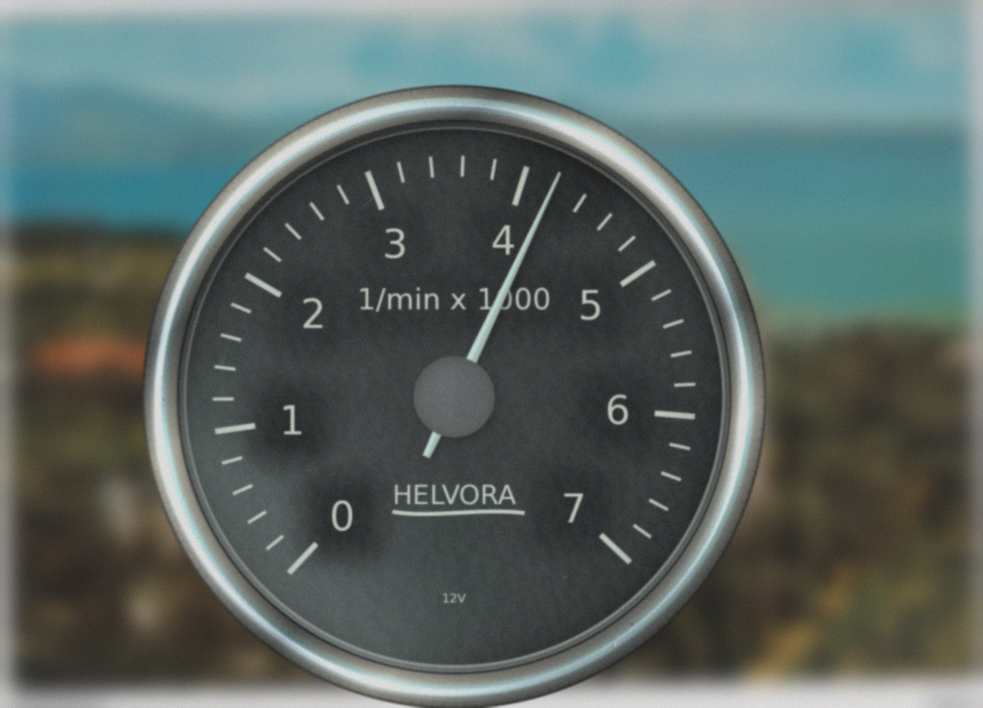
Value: 4200 (rpm)
